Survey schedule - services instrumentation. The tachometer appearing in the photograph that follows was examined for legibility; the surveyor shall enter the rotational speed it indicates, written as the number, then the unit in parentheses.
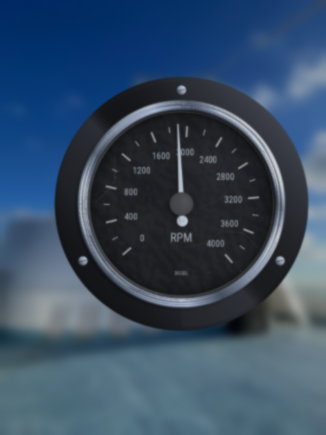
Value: 1900 (rpm)
